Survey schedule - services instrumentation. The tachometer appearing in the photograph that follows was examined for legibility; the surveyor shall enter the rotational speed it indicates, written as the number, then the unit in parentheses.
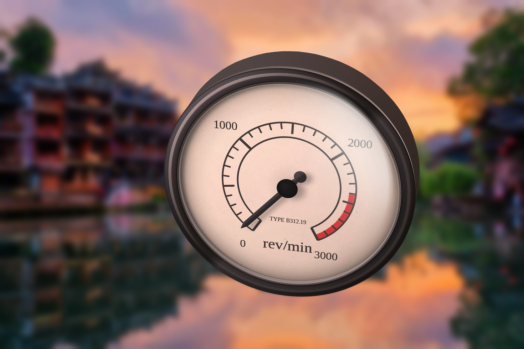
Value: 100 (rpm)
